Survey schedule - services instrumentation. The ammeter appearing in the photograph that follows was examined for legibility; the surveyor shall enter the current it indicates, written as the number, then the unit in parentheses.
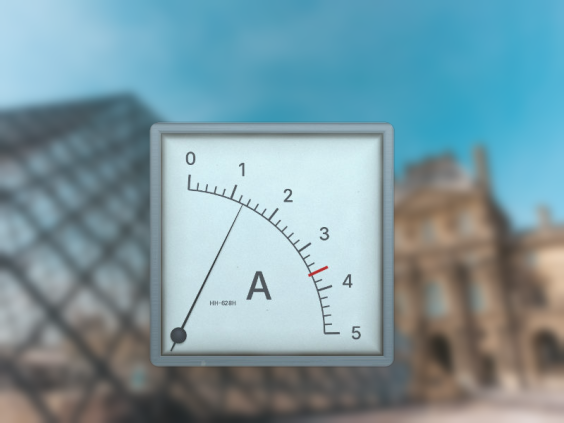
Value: 1.3 (A)
